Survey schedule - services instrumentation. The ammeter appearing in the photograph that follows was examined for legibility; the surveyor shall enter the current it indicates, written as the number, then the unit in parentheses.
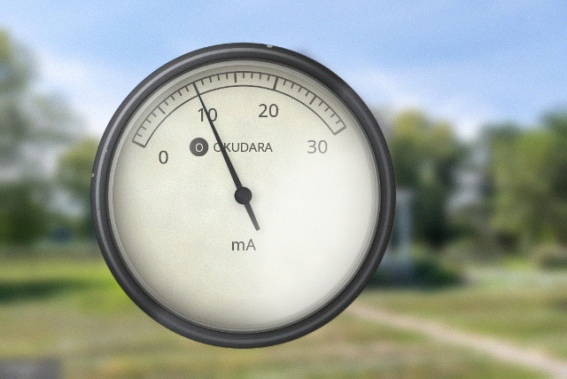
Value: 10 (mA)
